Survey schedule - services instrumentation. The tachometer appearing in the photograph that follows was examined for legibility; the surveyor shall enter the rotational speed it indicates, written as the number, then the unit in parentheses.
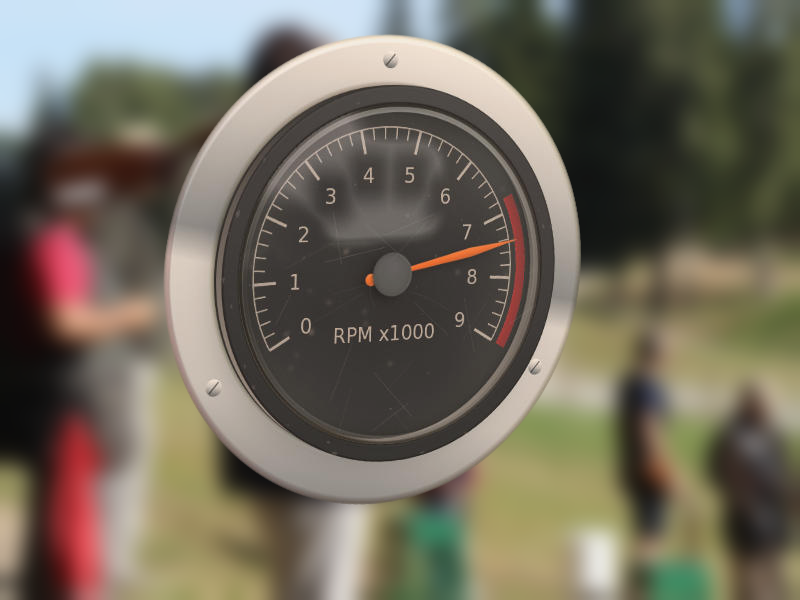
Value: 7400 (rpm)
